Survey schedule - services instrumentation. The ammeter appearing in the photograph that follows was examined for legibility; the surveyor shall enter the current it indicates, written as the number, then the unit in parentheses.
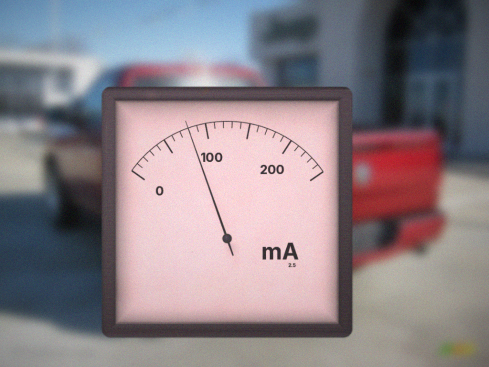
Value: 80 (mA)
